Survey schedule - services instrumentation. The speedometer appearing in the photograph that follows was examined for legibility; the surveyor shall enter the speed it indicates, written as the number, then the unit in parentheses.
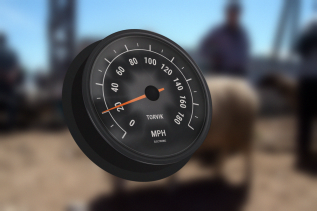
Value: 20 (mph)
